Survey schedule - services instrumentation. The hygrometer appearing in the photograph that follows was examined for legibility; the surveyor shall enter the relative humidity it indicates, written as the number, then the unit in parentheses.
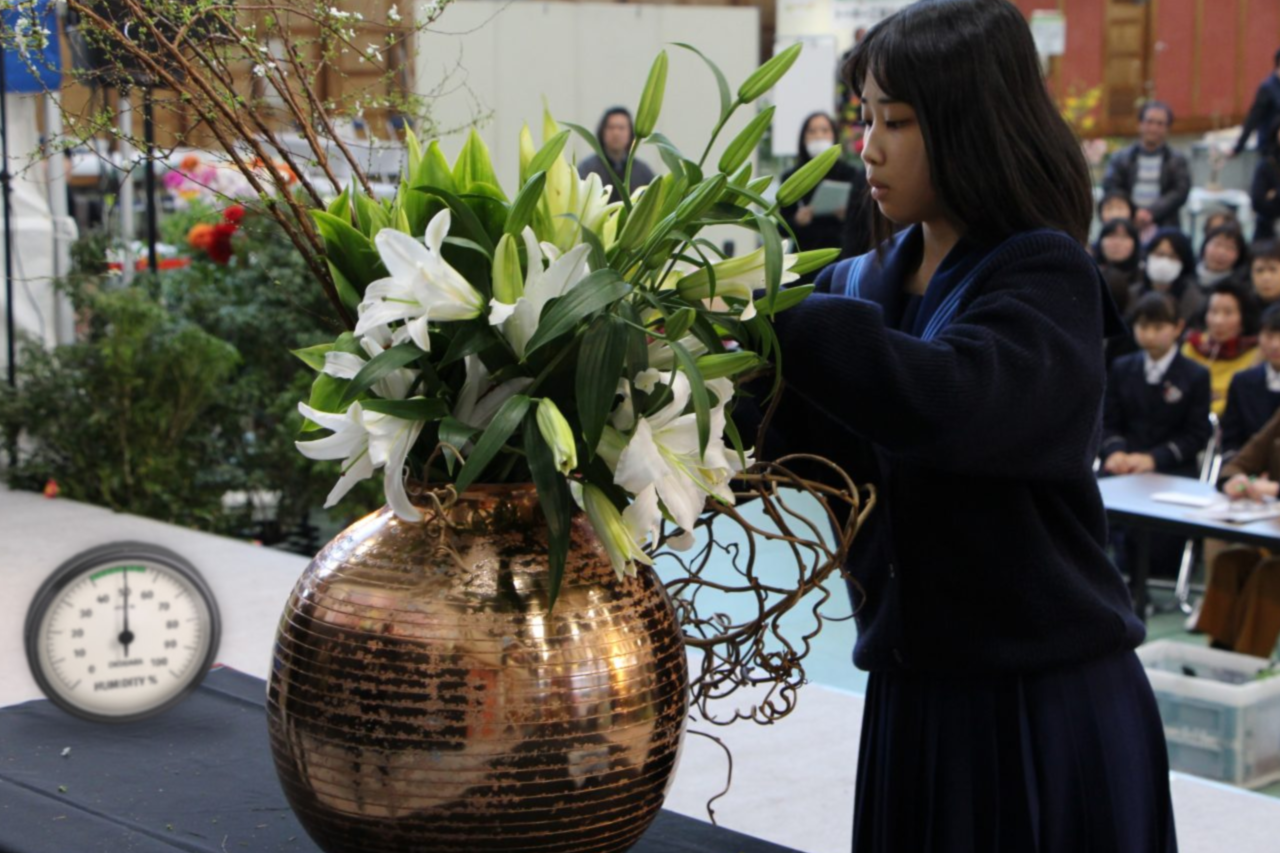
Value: 50 (%)
